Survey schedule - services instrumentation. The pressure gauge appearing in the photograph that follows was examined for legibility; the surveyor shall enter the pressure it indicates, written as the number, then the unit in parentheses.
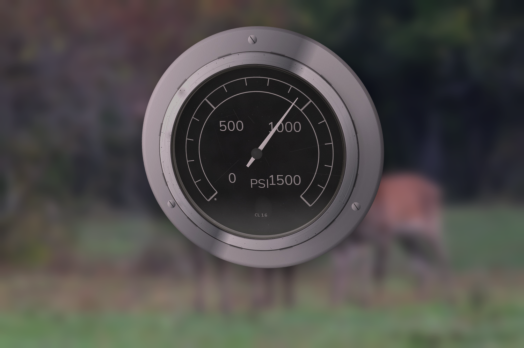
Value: 950 (psi)
